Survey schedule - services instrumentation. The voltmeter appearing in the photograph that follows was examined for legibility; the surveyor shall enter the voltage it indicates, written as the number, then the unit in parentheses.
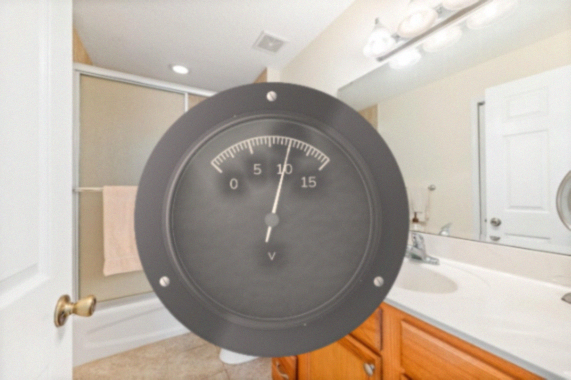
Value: 10 (V)
